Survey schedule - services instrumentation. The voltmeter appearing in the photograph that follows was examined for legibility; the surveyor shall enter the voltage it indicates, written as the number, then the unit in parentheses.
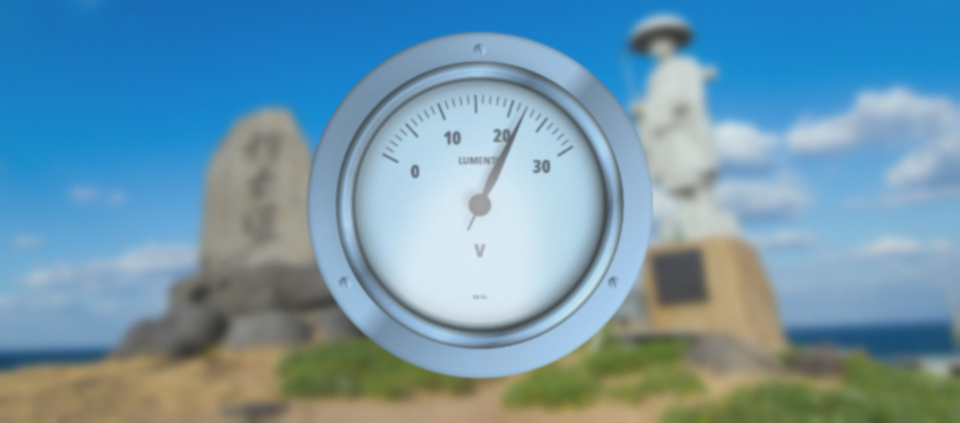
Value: 22 (V)
